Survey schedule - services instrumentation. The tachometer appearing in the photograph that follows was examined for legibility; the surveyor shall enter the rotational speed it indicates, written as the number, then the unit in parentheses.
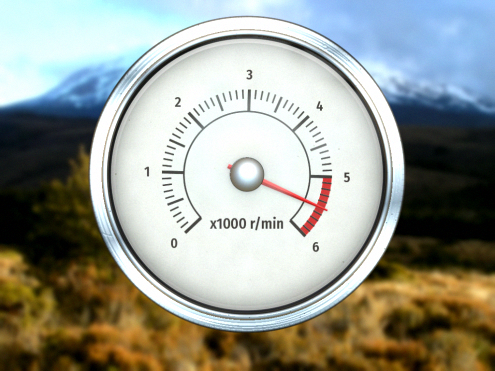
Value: 5500 (rpm)
